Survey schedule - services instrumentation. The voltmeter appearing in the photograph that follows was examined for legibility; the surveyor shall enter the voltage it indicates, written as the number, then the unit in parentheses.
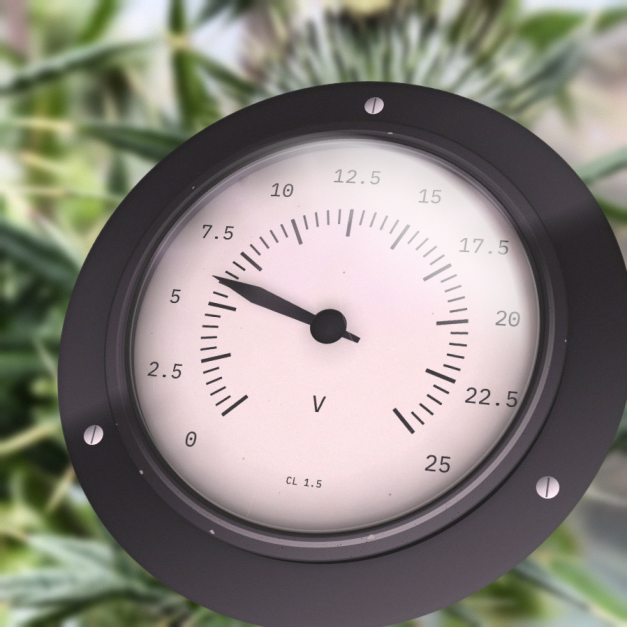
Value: 6 (V)
